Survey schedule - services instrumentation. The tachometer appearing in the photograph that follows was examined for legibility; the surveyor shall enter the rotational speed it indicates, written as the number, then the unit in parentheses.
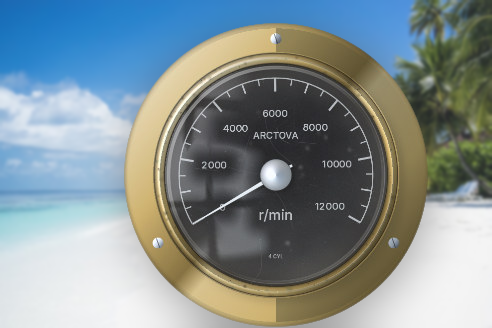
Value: 0 (rpm)
